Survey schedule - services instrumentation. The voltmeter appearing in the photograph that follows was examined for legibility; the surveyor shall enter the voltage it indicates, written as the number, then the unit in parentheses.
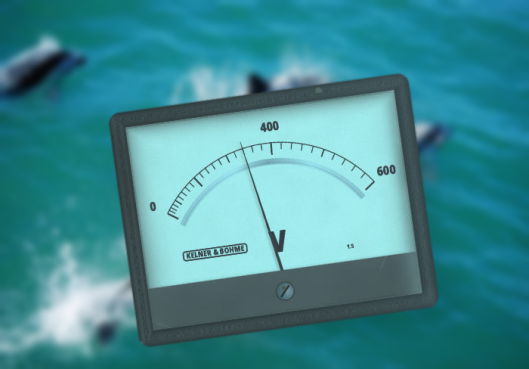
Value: 340 (V)
